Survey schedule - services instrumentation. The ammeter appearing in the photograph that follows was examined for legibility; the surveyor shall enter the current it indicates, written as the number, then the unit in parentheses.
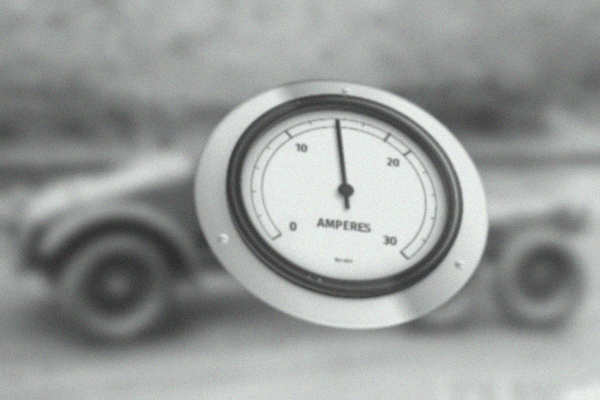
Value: 14 (A)
